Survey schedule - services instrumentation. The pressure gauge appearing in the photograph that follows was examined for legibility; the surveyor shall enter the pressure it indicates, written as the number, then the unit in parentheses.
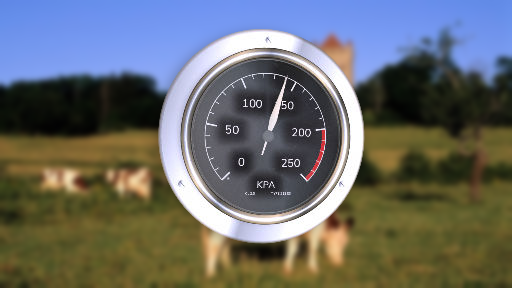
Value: 140 (kPa)
